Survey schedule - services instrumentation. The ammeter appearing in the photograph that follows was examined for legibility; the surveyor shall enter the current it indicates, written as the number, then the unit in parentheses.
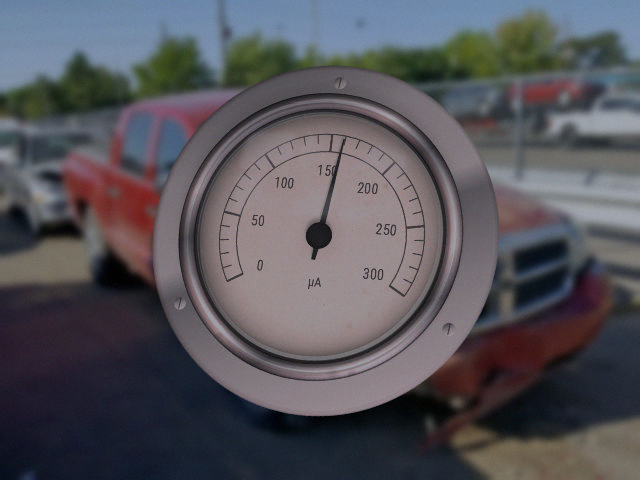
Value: 160 (µA)
